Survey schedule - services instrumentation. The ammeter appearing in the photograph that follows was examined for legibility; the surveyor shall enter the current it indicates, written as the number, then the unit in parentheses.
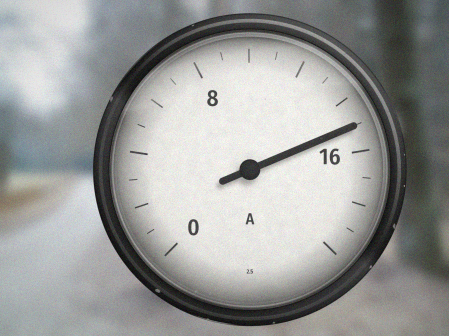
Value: 15 (A)
